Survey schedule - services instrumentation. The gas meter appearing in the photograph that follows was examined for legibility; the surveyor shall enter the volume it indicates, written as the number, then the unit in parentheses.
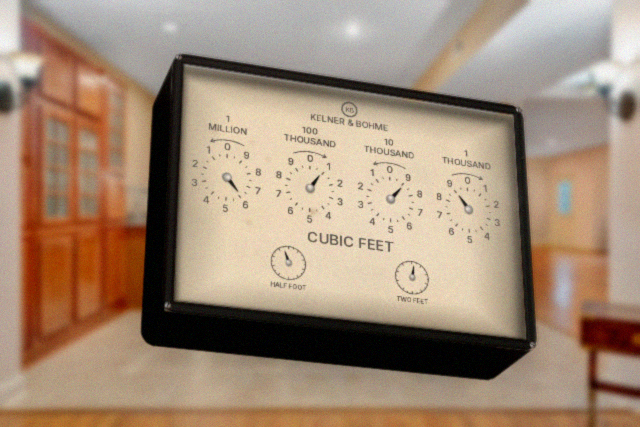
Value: 608900 (ft³)
